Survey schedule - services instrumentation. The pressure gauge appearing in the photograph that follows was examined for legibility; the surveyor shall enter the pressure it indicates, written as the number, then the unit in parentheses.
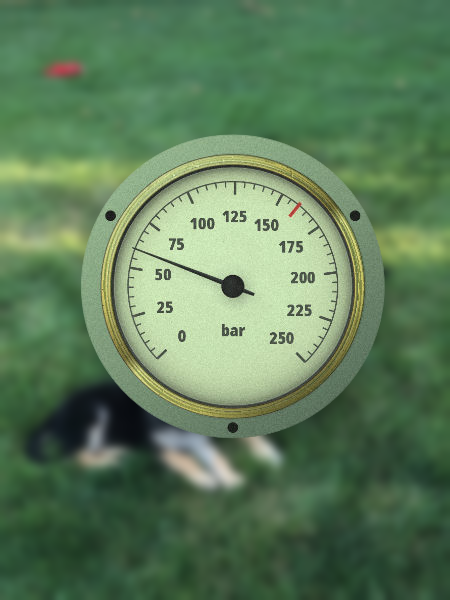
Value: 60 (bar)
